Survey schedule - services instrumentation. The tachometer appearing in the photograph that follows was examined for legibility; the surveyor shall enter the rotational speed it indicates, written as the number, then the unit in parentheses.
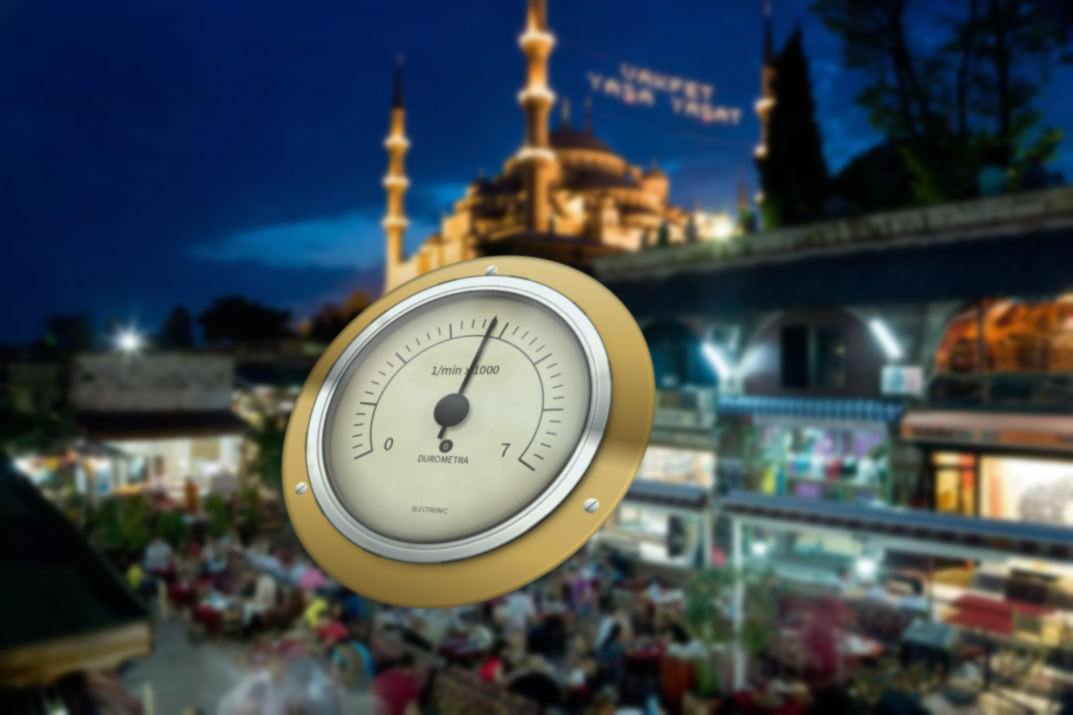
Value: 3800 (rpm)
